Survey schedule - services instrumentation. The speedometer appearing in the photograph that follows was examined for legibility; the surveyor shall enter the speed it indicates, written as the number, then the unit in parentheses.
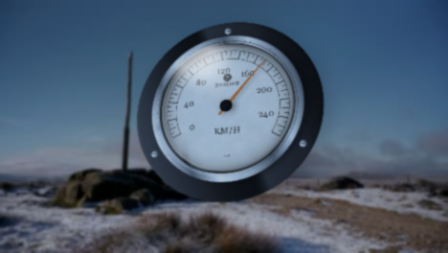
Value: 170 (km/h)
